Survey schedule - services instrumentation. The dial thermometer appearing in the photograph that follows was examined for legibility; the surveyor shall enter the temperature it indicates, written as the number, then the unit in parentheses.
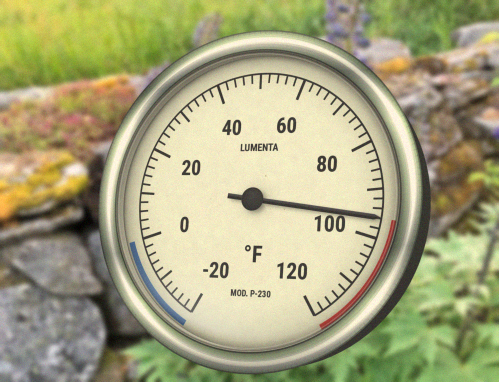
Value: 96 (°F)
